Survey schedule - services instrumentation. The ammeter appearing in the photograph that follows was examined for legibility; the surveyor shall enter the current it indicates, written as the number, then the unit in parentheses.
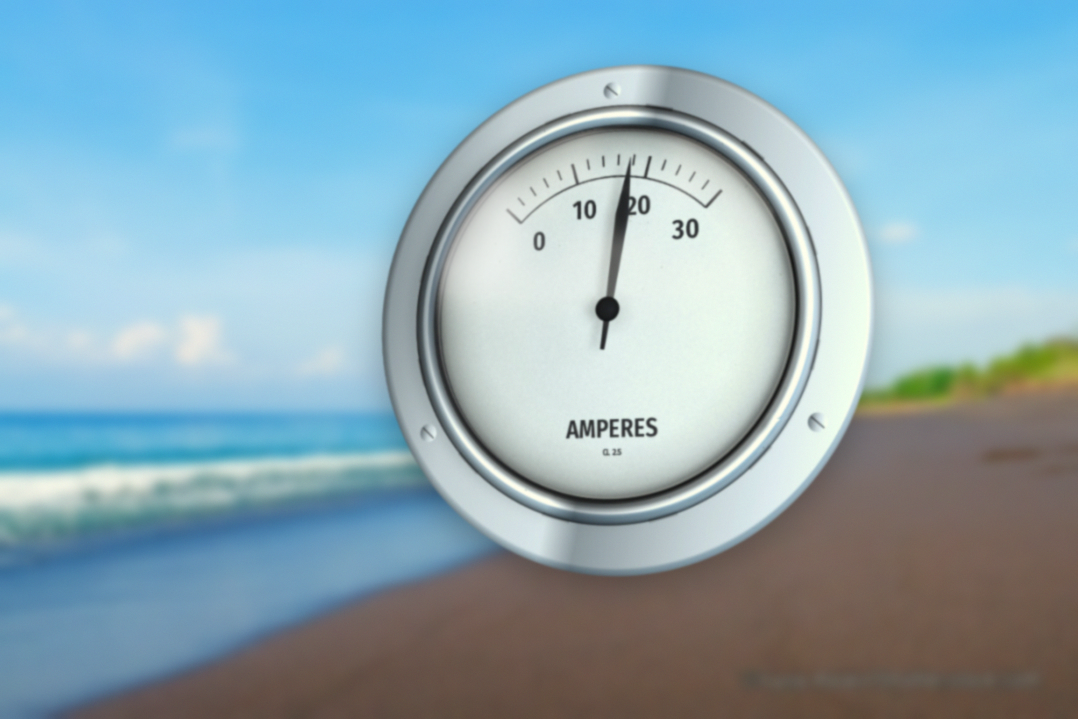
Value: 18 (A)
